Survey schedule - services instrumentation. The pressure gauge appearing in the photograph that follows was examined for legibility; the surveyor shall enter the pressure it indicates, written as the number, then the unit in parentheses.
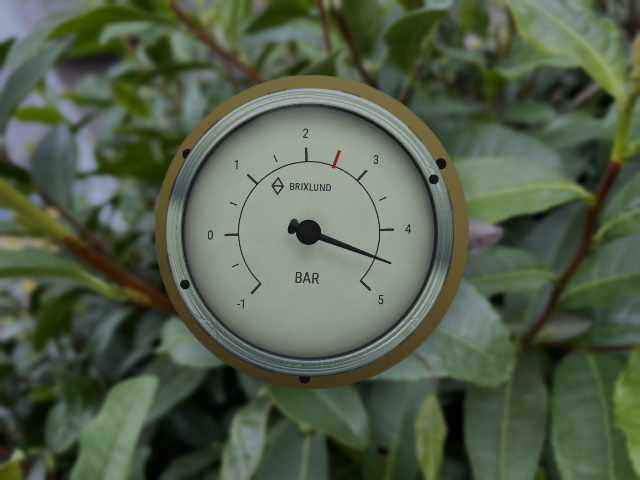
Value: 4.5 (bar)
